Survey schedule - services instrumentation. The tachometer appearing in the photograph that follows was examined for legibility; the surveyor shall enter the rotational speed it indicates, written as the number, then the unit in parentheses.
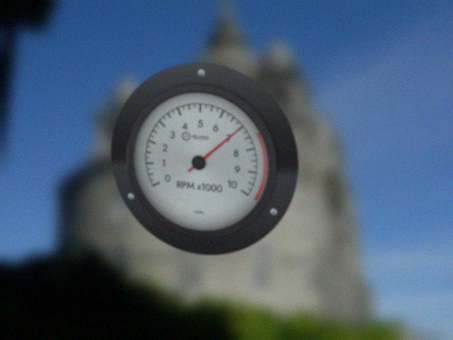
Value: 7000 (rpm)
